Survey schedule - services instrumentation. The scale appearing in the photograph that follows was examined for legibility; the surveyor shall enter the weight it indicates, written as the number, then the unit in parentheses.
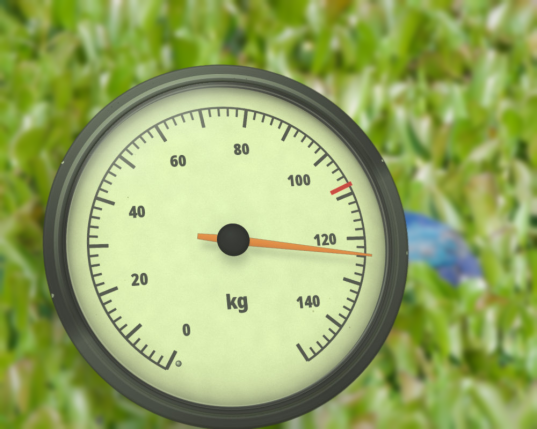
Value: 124 (kg)
